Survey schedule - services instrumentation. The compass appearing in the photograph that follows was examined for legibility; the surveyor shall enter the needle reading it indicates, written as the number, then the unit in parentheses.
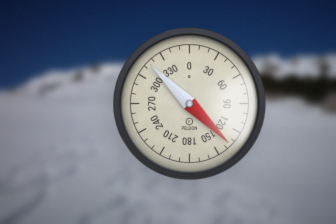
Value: 135 (°)
